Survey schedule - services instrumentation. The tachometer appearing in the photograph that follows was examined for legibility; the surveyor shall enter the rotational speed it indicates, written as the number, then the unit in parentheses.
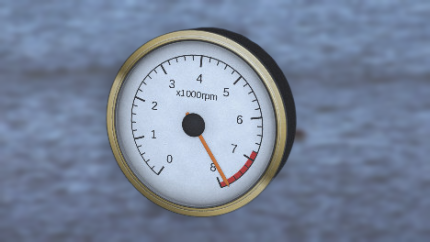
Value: 7800 (rpm)
